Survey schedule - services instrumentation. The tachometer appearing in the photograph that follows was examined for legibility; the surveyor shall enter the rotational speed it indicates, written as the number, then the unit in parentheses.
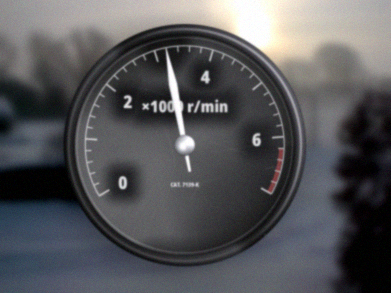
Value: 3200 (rpm)
